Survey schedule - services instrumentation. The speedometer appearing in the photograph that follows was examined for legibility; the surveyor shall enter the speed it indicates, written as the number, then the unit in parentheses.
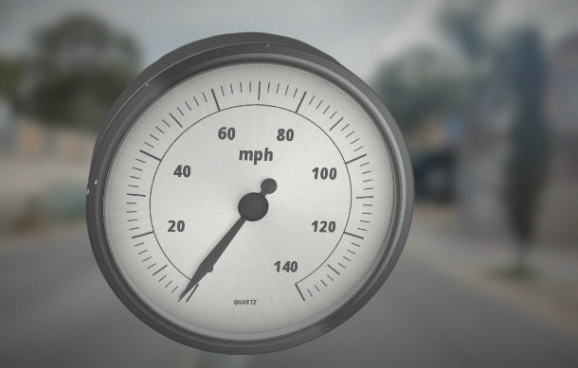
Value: 2 (mph)
